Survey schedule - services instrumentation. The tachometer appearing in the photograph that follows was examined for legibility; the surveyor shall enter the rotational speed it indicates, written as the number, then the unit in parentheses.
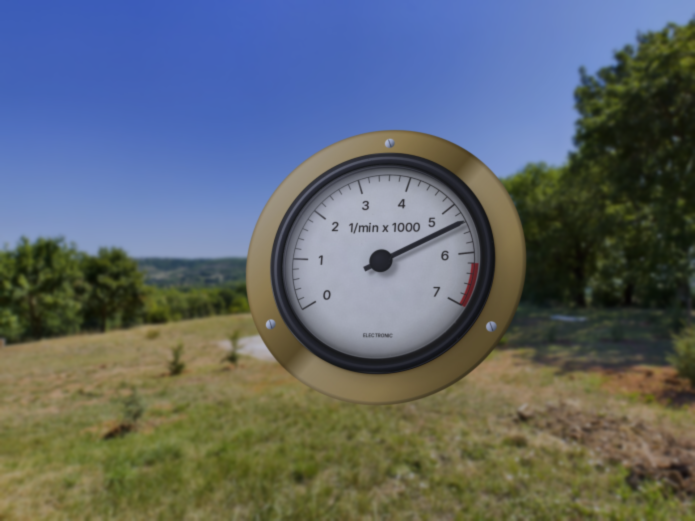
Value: 5400 (rpm)
